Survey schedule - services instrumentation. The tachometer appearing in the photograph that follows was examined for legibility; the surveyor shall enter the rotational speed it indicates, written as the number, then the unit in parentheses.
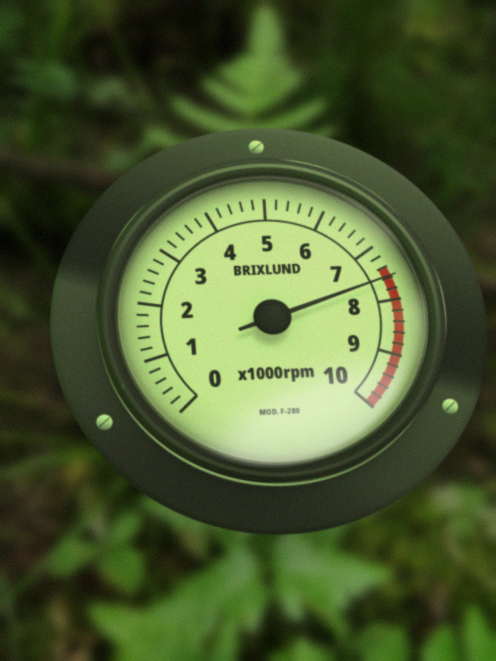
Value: 7600 (rpm)
